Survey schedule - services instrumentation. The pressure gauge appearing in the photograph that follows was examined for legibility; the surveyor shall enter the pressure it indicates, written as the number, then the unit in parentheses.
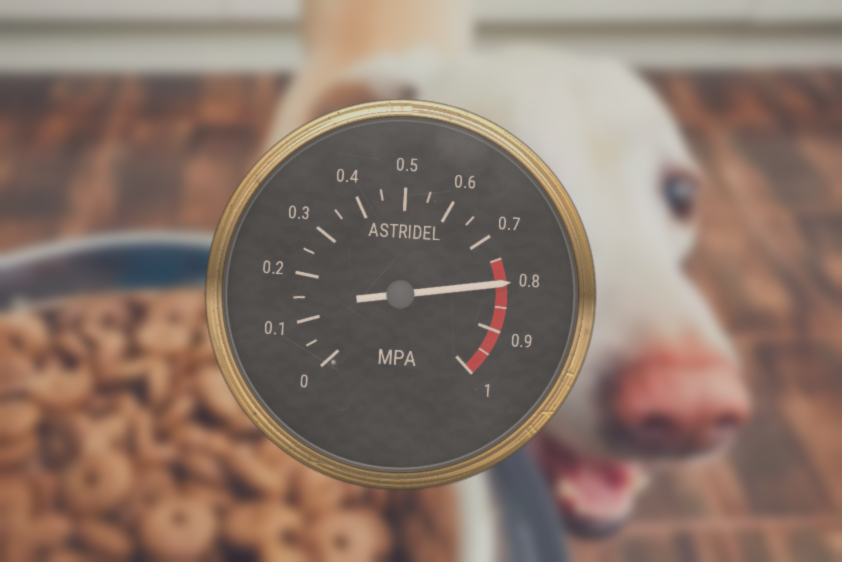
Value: 0.8 (MPa)
